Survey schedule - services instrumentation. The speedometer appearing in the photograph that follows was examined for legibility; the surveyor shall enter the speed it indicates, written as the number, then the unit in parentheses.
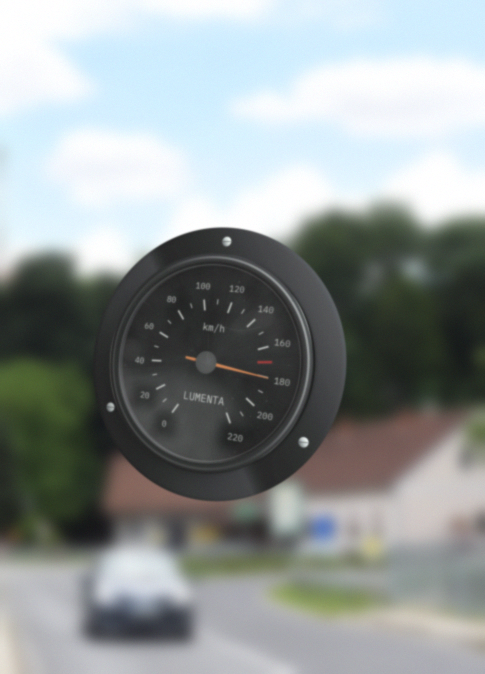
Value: 180 (km/h)
